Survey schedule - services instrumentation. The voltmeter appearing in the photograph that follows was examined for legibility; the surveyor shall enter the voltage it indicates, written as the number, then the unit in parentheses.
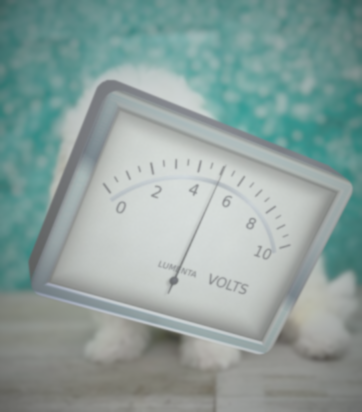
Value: 5 (V)
